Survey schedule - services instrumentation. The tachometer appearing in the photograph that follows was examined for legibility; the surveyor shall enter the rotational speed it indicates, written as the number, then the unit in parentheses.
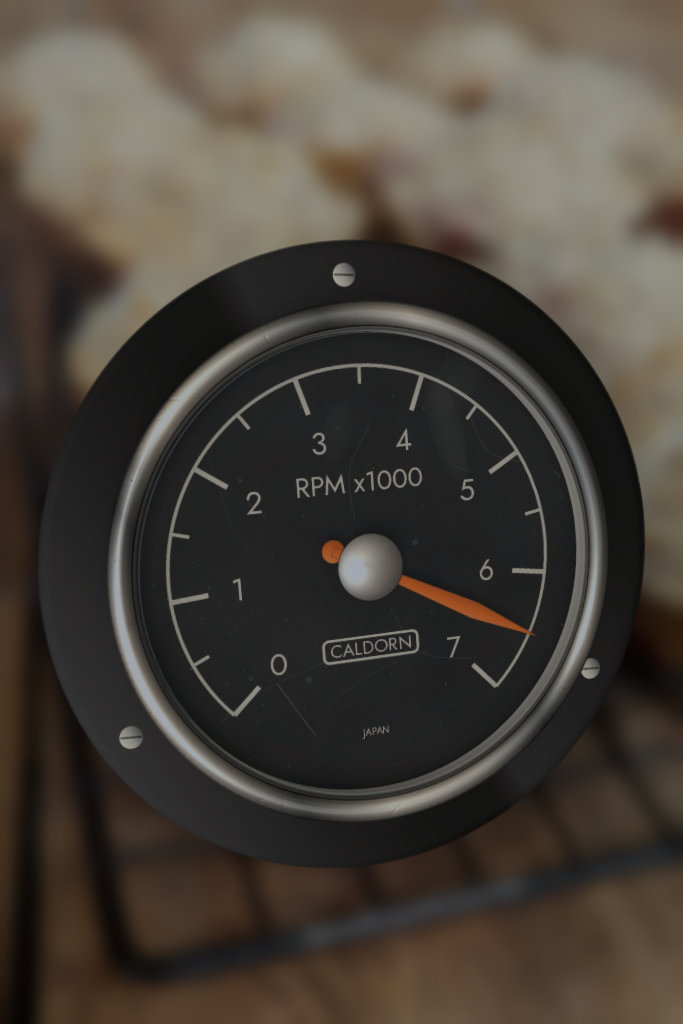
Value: 6500 (rpm)
